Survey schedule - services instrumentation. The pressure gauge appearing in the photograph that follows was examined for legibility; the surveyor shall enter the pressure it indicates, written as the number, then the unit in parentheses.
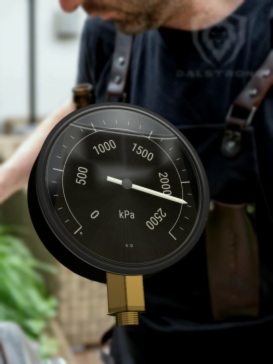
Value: 2200 (kPa)
